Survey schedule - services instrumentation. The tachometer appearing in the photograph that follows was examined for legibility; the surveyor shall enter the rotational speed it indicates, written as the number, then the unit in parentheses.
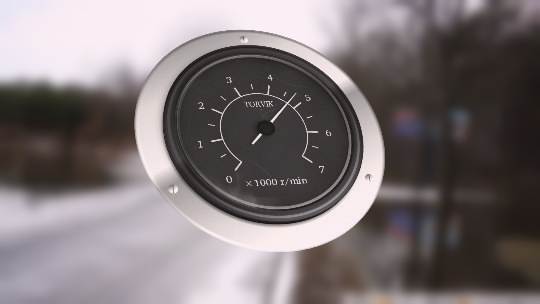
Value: 4750 (rpm)
